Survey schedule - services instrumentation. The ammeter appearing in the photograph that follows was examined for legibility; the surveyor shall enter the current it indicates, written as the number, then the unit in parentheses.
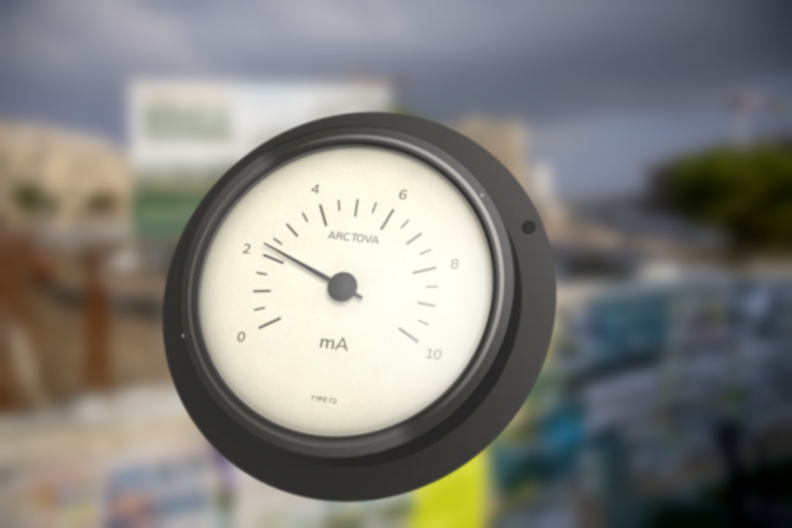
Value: 2.25 (mA)
